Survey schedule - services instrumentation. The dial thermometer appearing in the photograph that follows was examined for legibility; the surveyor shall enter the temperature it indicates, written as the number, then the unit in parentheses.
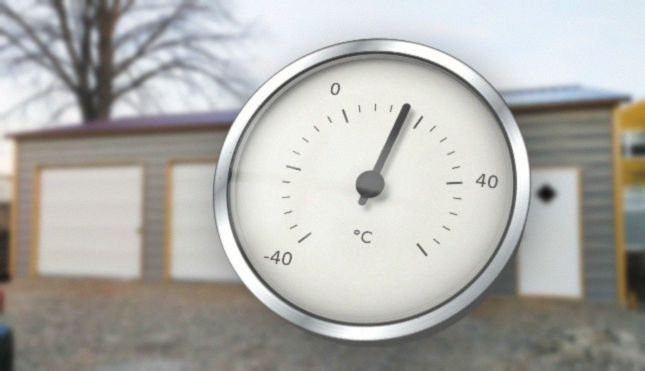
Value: 16 (°C)
